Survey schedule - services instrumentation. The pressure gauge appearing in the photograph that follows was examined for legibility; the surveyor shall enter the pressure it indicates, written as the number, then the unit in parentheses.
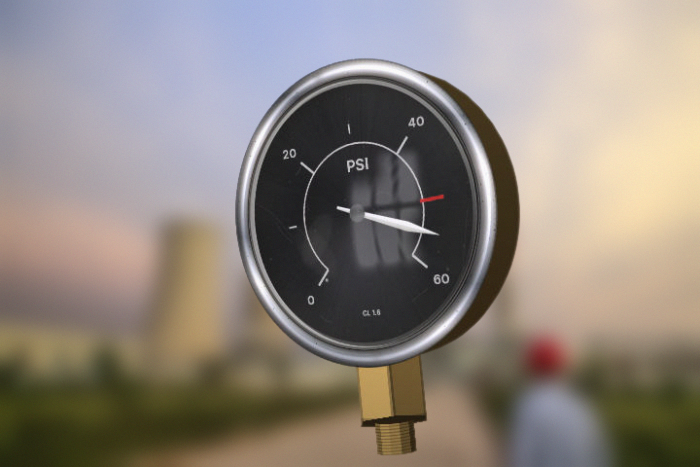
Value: 55 (psi)
